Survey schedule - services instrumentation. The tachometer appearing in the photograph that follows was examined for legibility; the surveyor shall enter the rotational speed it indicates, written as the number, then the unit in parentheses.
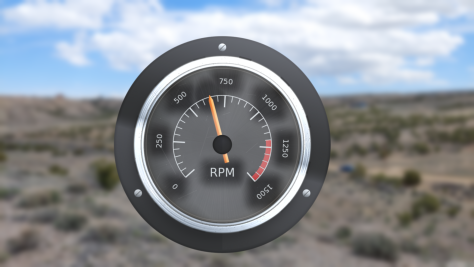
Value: 650 (rpm)
